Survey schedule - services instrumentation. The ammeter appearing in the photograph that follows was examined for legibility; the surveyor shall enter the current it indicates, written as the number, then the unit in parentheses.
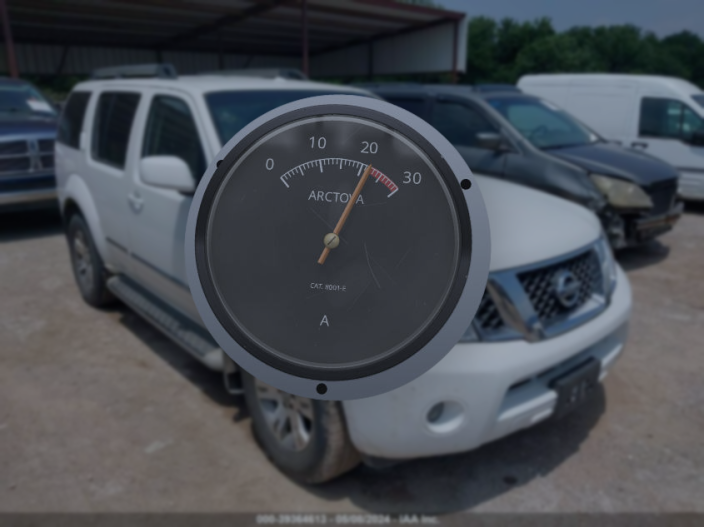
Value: 22 (A)
